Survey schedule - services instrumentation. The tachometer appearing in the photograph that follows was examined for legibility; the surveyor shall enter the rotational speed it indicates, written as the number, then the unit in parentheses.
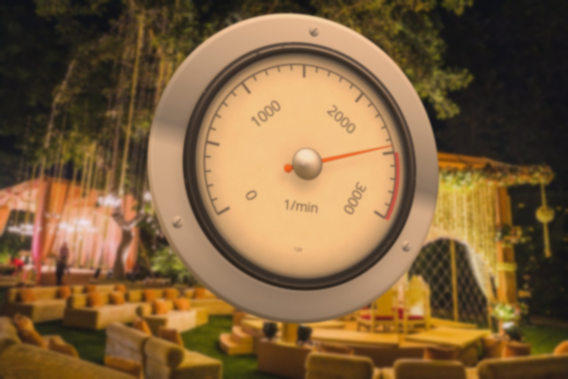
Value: 2450 (rpm)
